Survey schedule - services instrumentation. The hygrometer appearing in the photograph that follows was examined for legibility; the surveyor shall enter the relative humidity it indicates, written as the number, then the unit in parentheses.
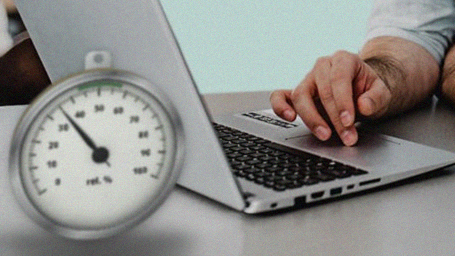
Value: 35 (%)
